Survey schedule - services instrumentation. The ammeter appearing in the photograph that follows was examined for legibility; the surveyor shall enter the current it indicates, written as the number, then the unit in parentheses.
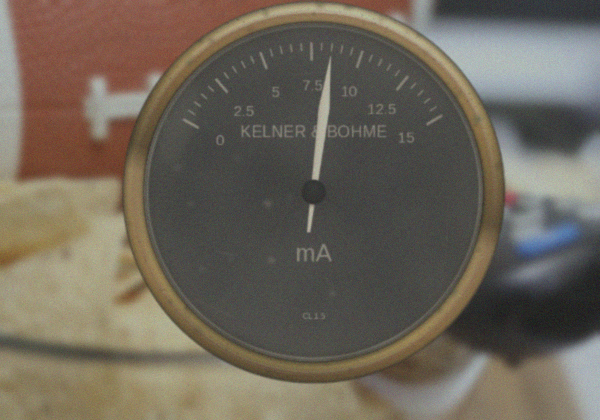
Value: 8.5 (mA)
